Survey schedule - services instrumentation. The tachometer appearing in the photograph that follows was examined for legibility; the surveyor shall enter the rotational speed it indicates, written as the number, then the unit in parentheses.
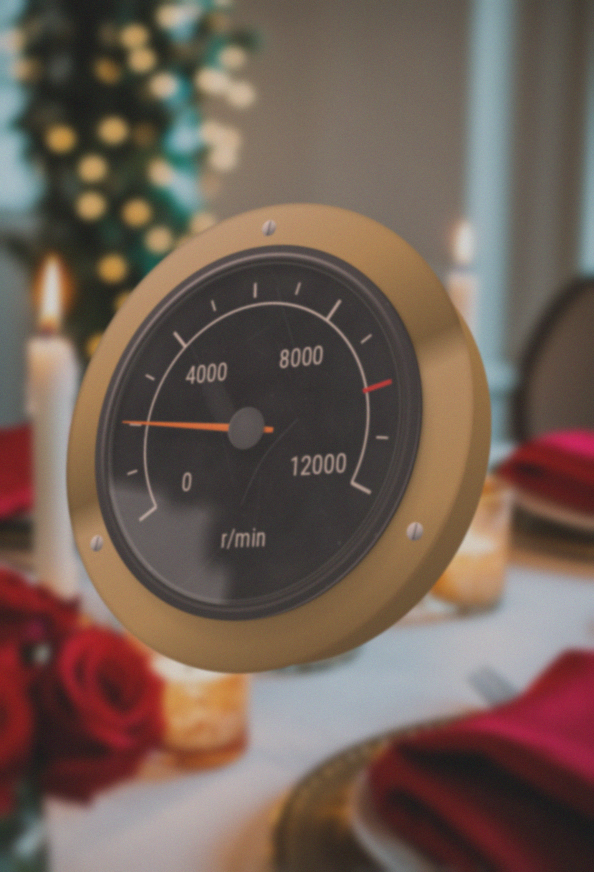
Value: 2000 (rpm)
